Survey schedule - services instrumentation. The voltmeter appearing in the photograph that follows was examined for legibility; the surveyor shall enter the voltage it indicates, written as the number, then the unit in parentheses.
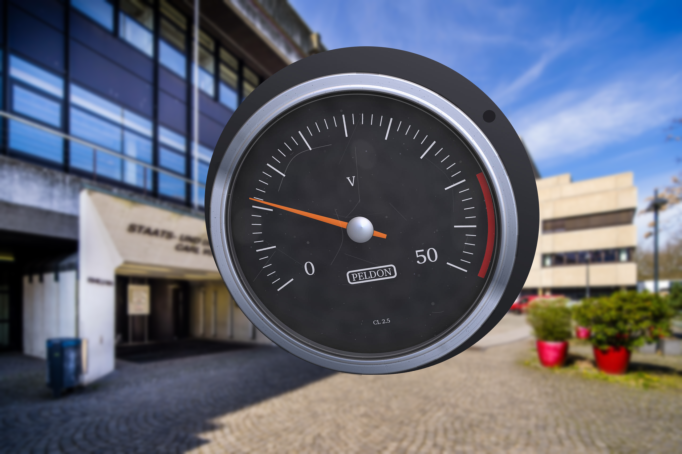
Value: 11 (V)
